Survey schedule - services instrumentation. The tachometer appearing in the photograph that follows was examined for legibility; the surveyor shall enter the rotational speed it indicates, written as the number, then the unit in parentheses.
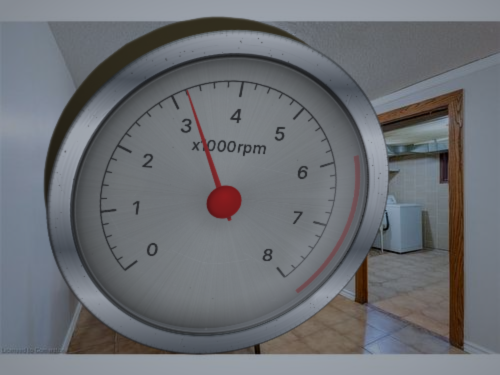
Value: 3200 (rpm)
